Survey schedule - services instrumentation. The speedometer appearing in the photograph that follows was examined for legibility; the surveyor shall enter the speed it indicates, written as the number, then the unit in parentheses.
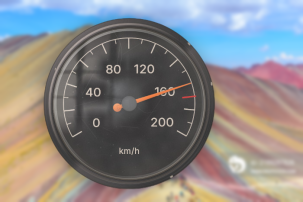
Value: 160 (km/h)
